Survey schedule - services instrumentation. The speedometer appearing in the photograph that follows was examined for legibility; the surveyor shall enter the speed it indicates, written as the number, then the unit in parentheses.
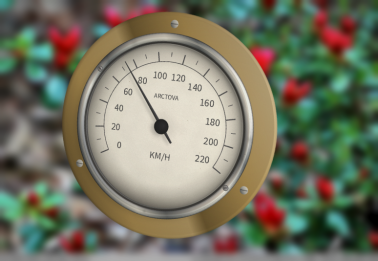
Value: 75 (km/h)
